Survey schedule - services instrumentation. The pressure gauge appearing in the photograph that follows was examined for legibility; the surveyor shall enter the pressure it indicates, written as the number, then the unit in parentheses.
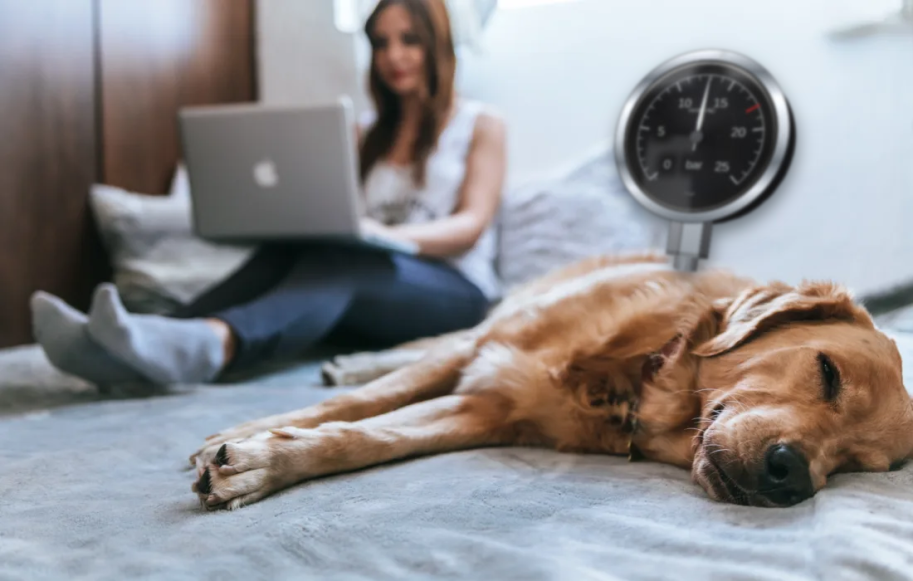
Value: 13 (bar)
